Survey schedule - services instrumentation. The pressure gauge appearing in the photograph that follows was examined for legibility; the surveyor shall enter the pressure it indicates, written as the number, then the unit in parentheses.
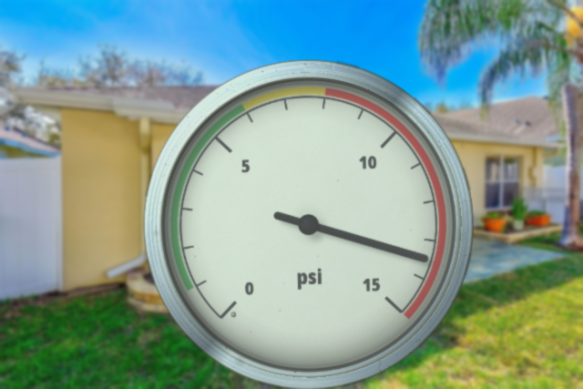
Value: 13.5 (psi)
